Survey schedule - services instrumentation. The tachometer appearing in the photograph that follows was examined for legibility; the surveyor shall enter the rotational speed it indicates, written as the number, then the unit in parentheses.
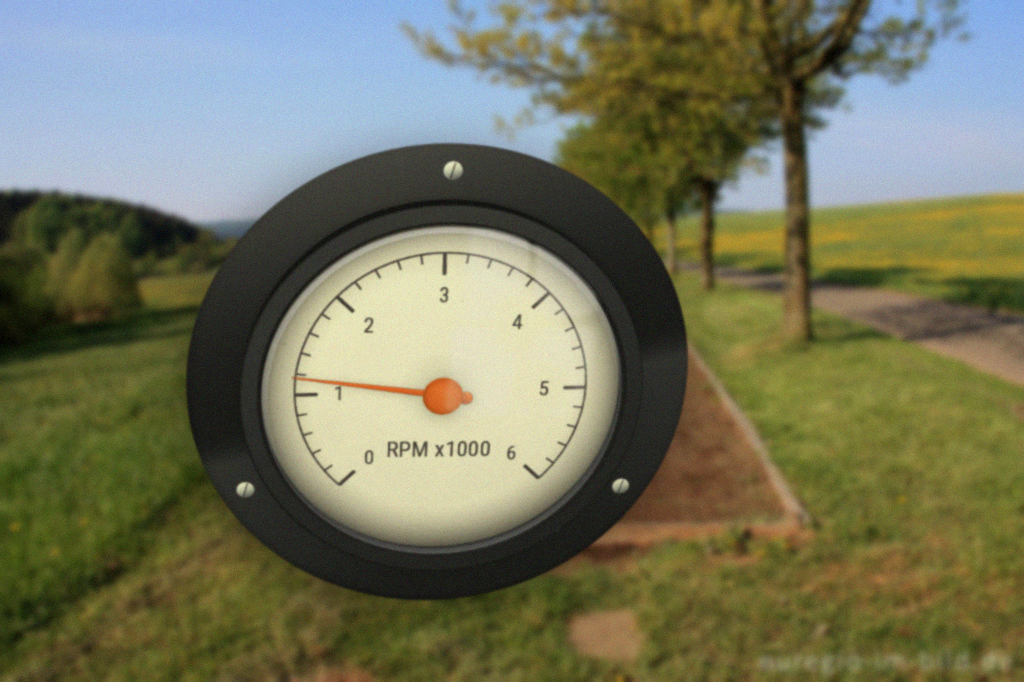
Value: 1200 (rpm)
